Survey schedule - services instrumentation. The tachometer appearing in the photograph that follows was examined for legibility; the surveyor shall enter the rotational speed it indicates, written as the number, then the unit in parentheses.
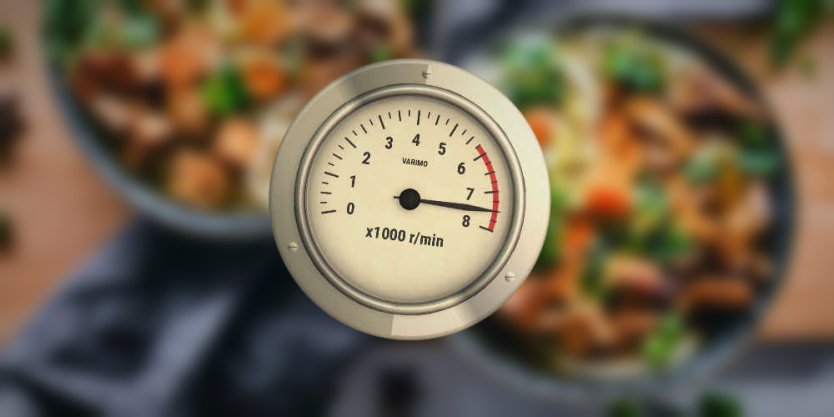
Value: 7500 (rpm)
